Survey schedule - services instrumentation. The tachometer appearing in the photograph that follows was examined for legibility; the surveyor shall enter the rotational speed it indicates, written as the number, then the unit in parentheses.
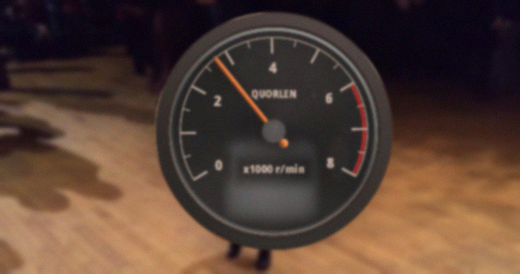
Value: 2750 (rpm)
